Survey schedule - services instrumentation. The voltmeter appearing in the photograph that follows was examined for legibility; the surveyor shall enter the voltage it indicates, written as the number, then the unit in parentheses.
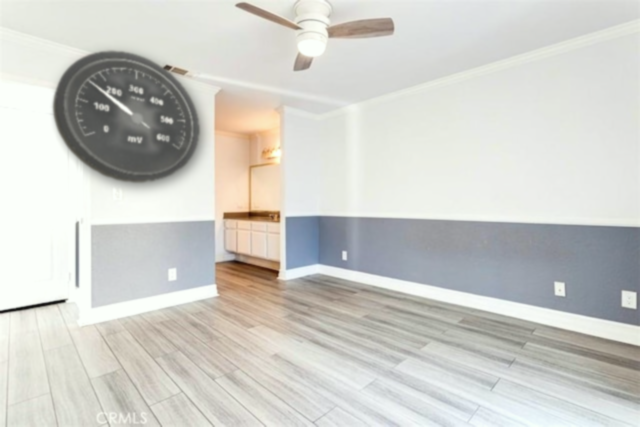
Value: 160 (mV)
